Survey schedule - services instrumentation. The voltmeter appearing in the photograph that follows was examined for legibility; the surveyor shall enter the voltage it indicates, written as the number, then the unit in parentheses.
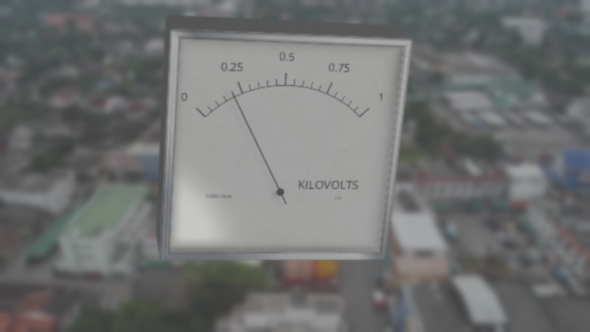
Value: 0.2 (kV)
